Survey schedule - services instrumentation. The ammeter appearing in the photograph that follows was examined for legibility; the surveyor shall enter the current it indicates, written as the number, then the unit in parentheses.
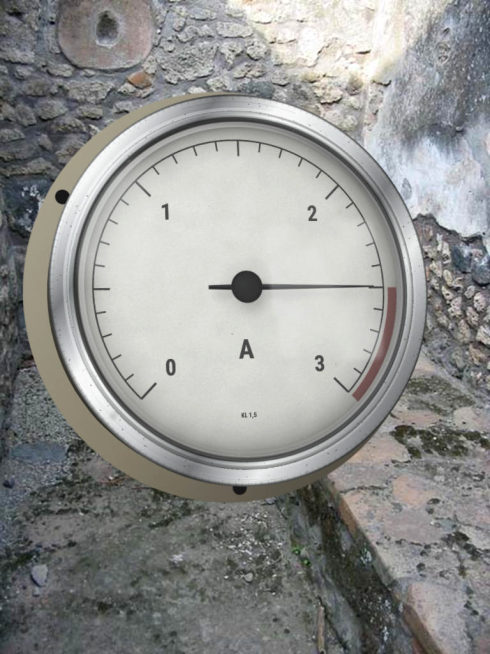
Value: 2.5 (A)
